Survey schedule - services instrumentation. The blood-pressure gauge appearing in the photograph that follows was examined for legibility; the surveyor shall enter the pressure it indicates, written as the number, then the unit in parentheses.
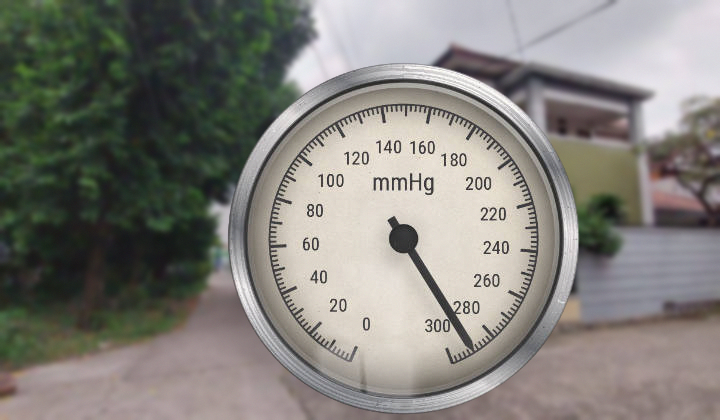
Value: 290 (mmHg)
